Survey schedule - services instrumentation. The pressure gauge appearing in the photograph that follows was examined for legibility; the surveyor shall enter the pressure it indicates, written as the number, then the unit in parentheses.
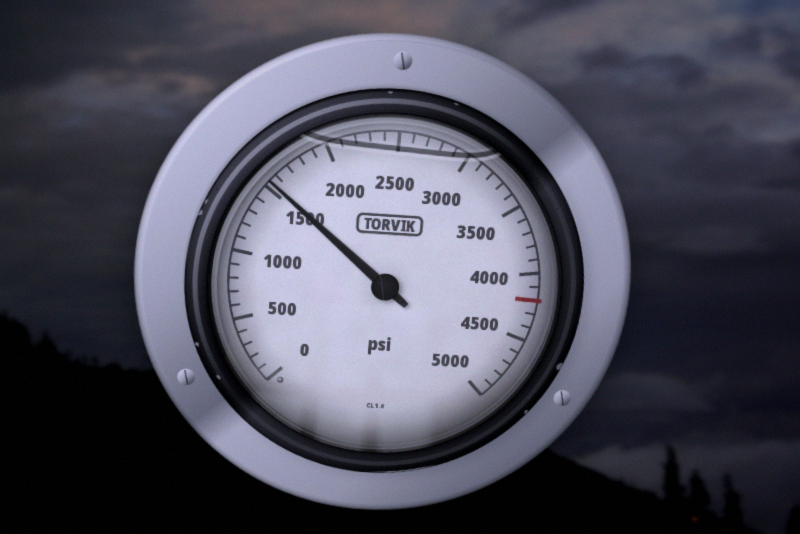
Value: 1550 (psi)
